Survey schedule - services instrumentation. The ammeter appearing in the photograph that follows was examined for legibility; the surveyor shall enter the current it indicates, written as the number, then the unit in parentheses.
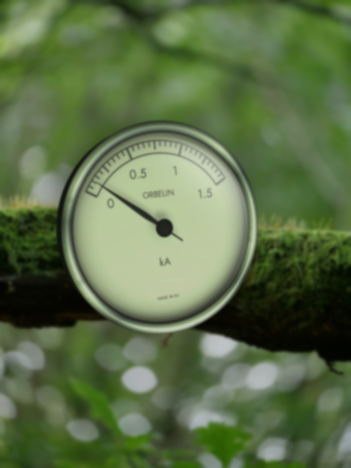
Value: 0.1 (kA)
